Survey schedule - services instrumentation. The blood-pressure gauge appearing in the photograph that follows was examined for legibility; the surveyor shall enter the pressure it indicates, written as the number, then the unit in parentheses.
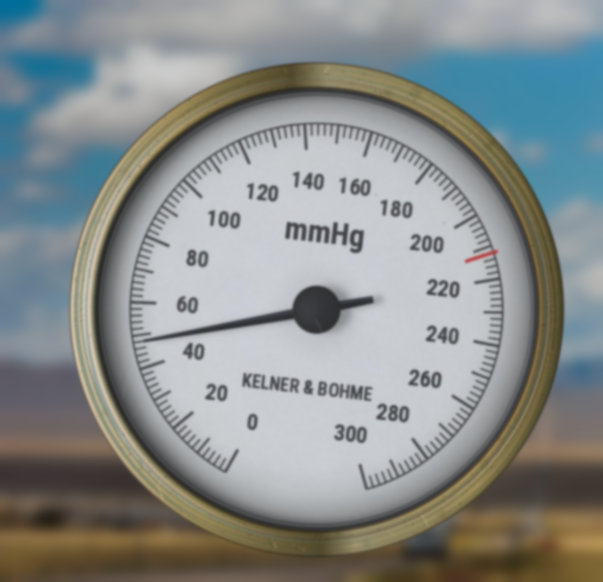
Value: 48 (mmHg)
